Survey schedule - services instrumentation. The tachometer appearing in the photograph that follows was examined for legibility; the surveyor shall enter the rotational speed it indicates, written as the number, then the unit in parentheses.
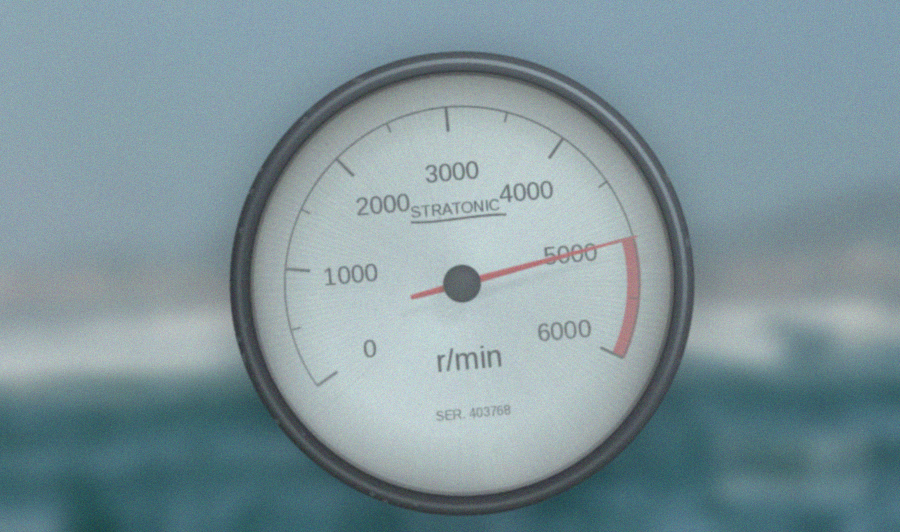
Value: 5000 (rpm)
